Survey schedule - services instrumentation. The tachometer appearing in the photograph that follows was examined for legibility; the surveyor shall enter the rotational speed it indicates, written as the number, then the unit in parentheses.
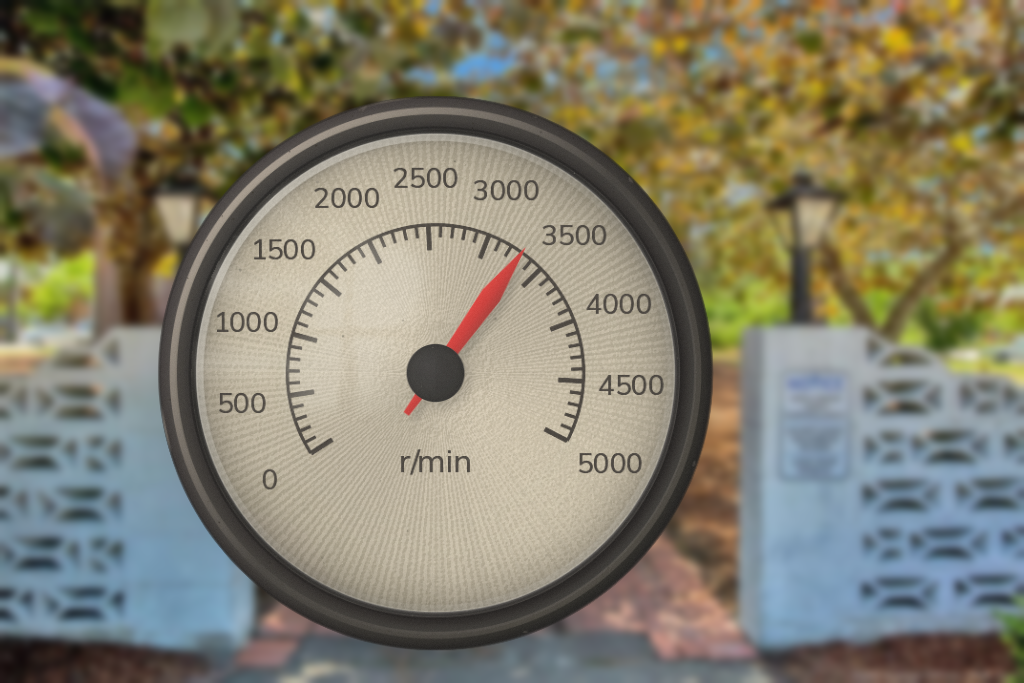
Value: 3300 (rpm)
